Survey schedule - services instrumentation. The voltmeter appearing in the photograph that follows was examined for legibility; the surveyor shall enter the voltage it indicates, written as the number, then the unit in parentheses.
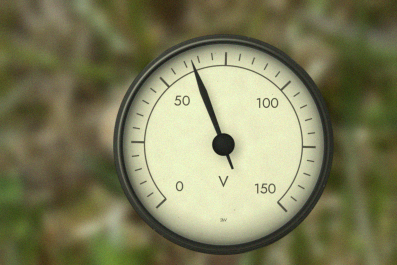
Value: 62.5 (V)
